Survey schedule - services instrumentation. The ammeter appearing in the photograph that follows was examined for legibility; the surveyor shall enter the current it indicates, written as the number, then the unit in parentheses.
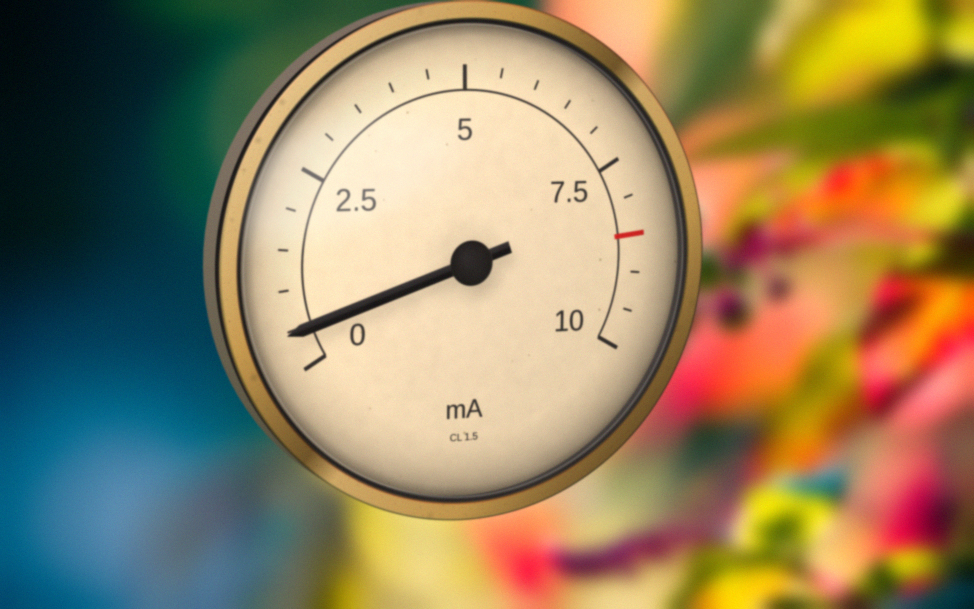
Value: 0.5 (mA)
